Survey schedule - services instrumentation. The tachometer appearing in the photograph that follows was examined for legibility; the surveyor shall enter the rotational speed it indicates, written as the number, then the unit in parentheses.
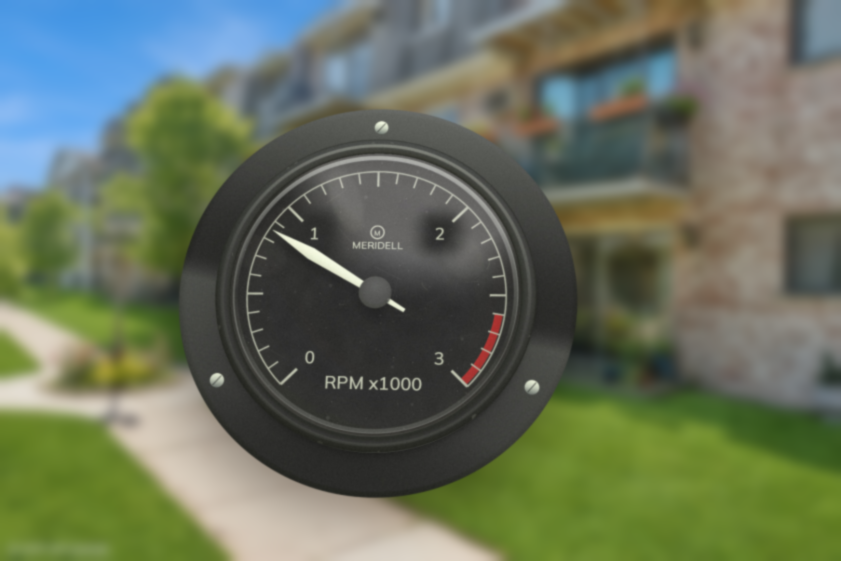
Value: 850 (rpm)
